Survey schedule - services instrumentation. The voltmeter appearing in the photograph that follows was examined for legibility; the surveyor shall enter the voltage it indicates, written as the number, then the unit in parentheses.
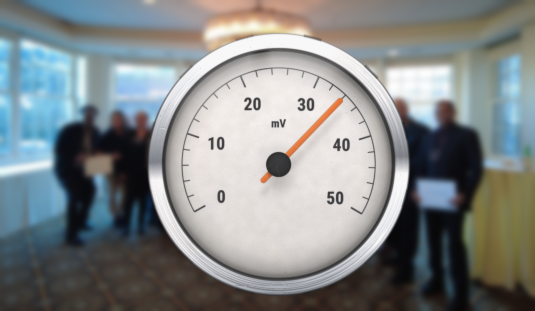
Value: 34 (mV)
